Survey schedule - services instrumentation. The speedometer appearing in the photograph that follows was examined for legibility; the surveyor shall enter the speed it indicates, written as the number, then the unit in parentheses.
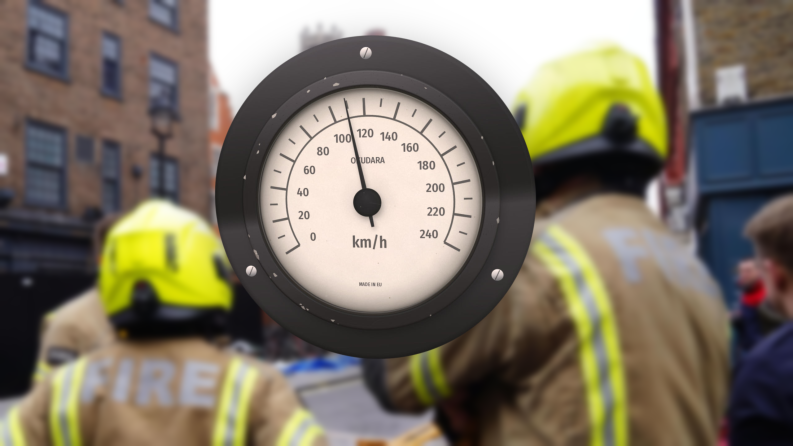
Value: 110 (km/h)
